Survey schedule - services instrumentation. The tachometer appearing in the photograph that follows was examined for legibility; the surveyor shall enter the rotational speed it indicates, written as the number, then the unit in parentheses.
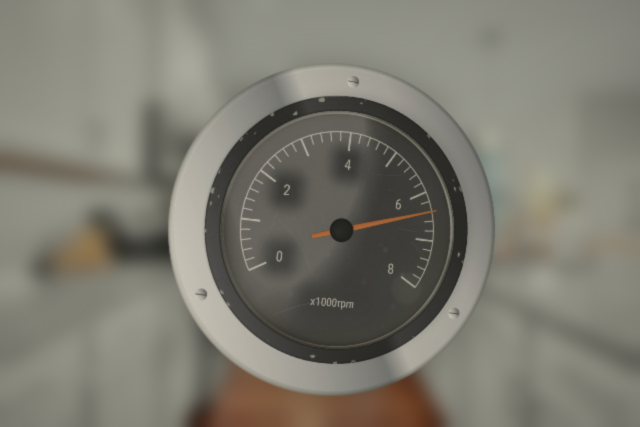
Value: 6400 (rpm)
